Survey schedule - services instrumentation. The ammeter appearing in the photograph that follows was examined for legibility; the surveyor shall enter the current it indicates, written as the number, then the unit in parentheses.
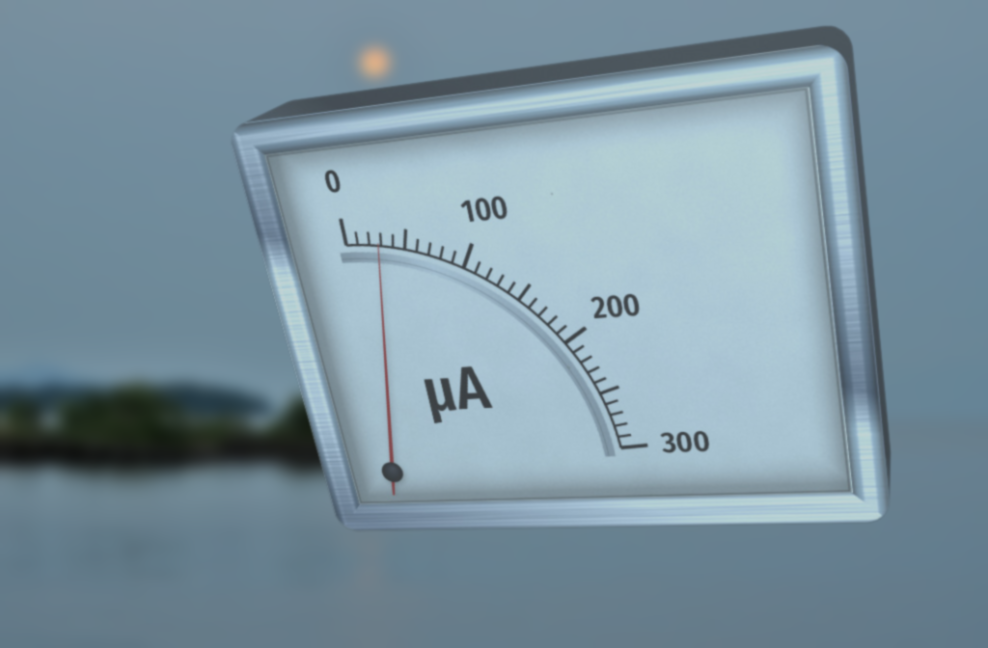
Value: 30 (µA)
